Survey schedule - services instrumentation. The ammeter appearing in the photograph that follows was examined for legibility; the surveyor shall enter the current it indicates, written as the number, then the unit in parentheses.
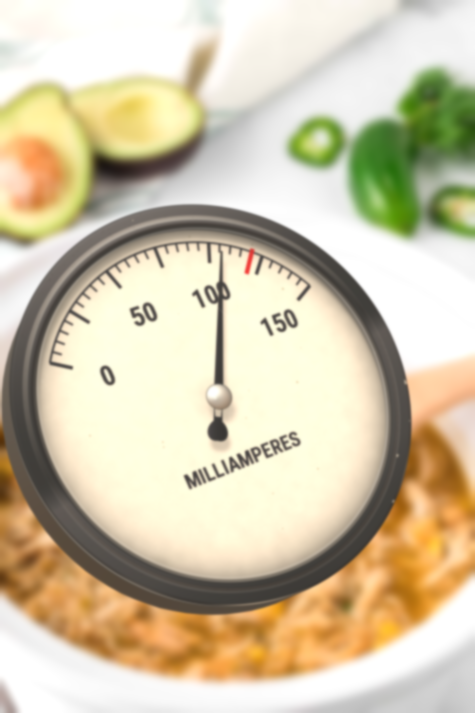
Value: 105 (mA)
